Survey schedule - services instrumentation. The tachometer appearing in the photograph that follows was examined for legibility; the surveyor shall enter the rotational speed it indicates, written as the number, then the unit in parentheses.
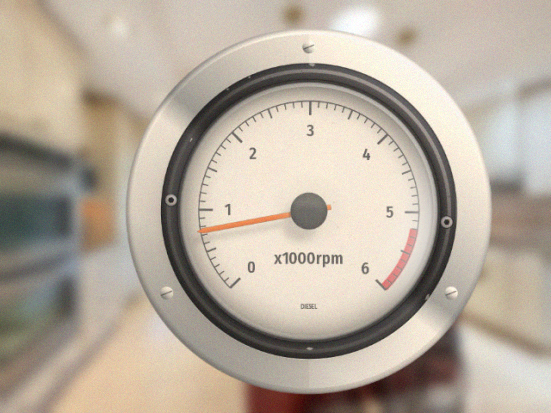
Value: 750 (rpm)
